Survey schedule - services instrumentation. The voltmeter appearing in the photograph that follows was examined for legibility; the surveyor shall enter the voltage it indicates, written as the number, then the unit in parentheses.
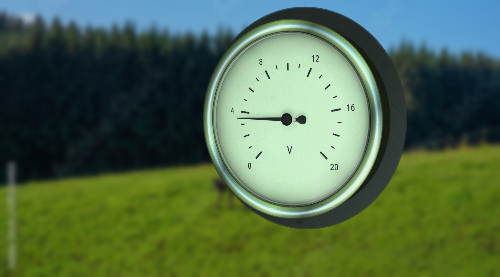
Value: 3.5 (V)
